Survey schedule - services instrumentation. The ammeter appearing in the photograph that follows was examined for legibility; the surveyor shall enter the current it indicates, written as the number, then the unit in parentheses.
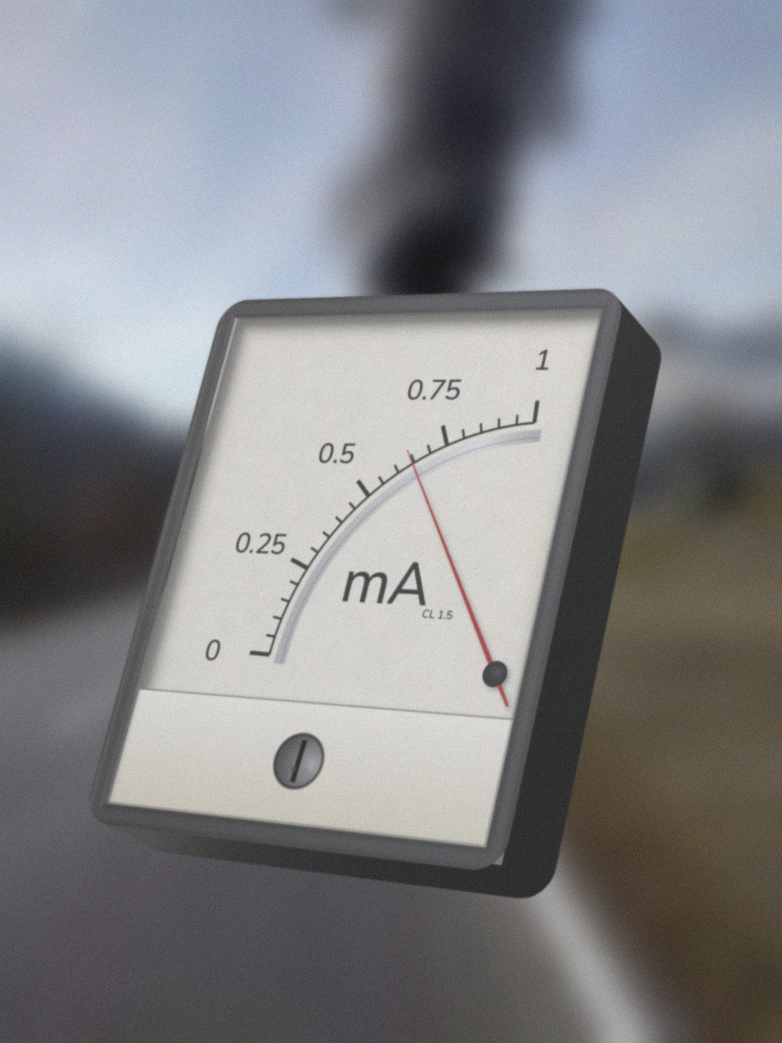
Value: 0.65 (mA)
